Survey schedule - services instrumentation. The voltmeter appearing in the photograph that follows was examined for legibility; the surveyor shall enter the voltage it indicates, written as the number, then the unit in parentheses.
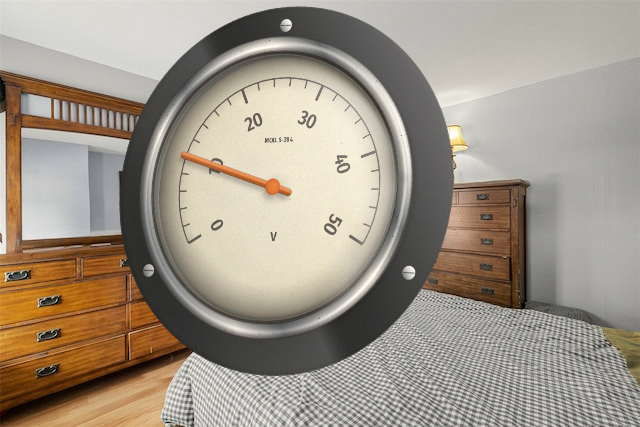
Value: 10 (V)
